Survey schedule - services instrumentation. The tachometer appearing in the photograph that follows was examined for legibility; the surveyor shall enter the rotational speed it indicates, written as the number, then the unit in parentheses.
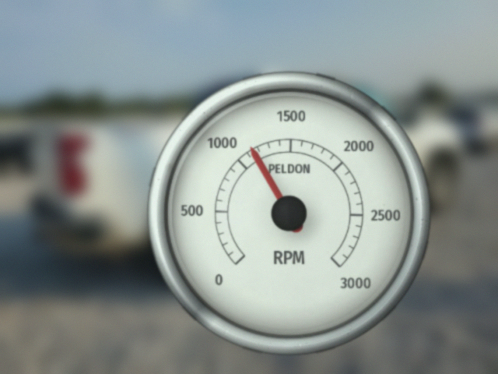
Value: 1150 (rpm)
